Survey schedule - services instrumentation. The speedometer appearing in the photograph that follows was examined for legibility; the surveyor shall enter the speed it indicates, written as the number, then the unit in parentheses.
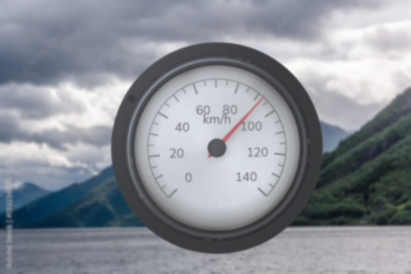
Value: 92.5 (km/h)
